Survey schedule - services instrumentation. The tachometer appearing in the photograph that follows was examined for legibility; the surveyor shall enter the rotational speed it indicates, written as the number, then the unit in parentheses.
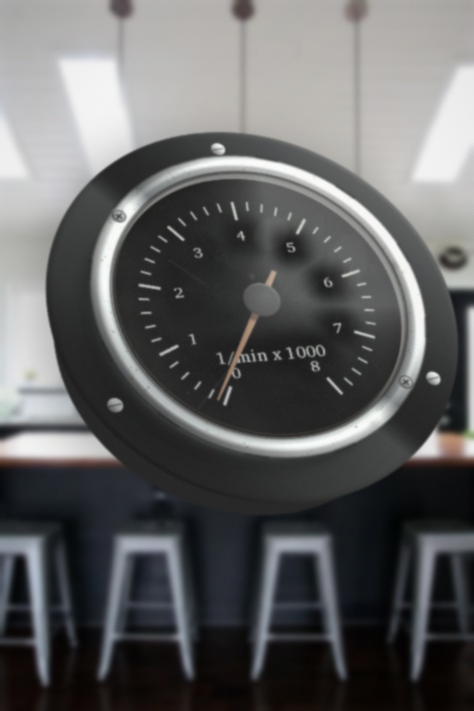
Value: 100 (rpm)
